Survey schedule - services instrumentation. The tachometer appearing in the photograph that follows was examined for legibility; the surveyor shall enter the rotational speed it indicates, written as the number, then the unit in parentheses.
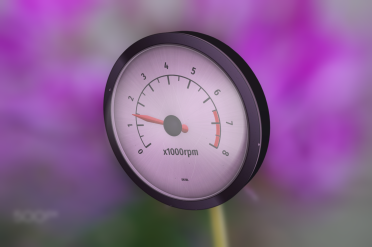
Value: 1500 (rpm)
